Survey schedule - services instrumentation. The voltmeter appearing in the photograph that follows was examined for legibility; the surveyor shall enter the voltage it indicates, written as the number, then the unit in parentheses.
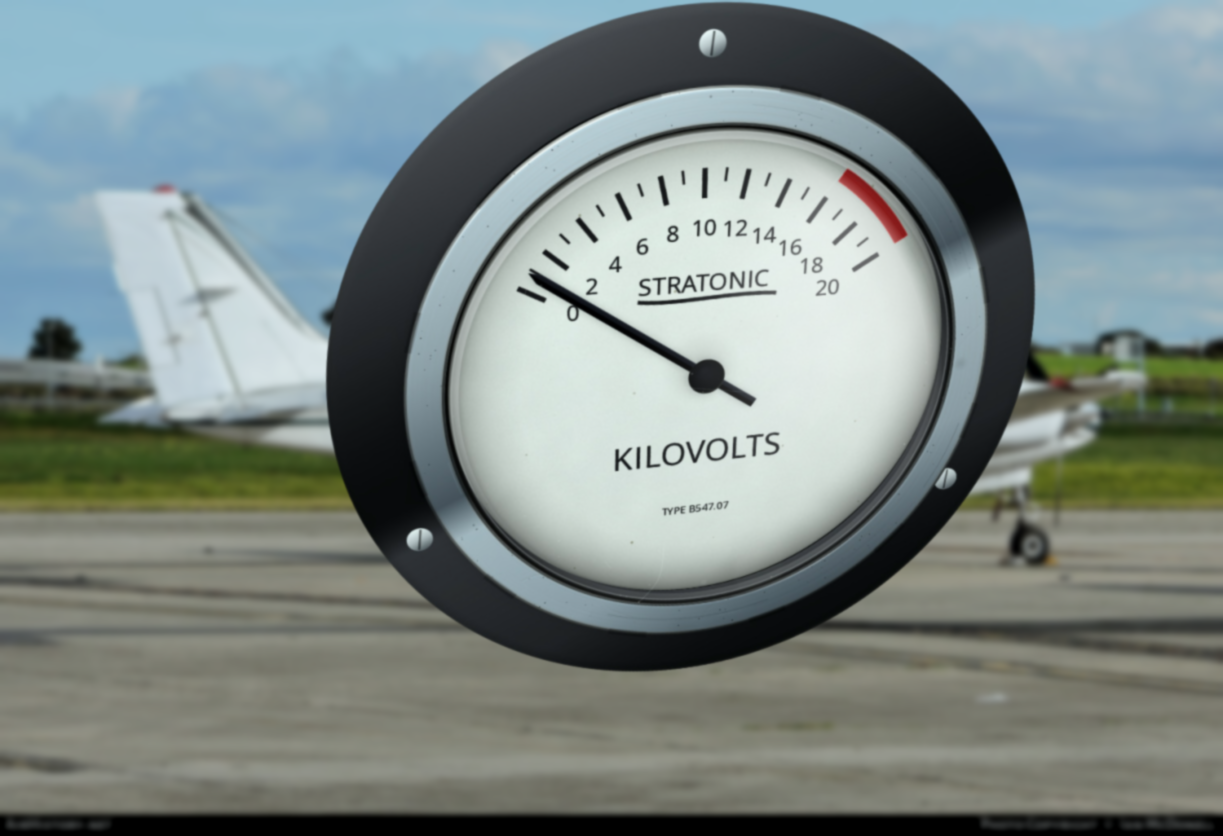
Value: 1 (kV)
